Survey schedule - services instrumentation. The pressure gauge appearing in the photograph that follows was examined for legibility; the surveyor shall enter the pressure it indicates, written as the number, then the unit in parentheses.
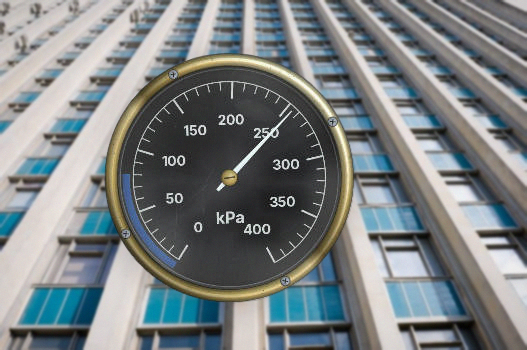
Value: 255 (kPa)
